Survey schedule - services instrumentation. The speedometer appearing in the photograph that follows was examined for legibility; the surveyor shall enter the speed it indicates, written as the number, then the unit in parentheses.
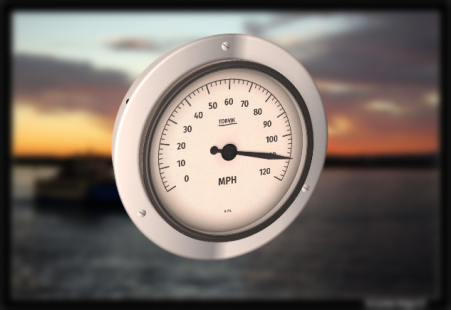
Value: 110 (mph)
